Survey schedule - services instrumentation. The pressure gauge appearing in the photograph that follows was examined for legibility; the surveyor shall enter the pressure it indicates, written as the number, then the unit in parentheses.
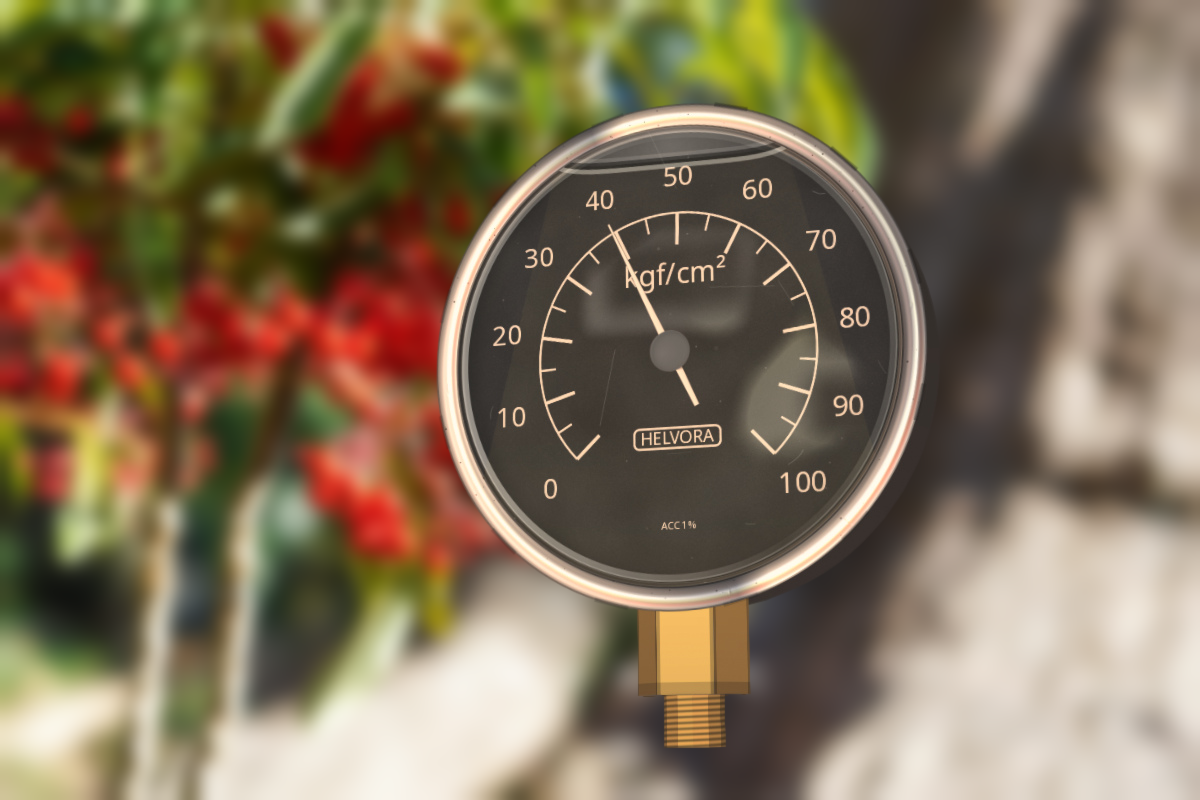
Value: 40 (kg/cm²)
